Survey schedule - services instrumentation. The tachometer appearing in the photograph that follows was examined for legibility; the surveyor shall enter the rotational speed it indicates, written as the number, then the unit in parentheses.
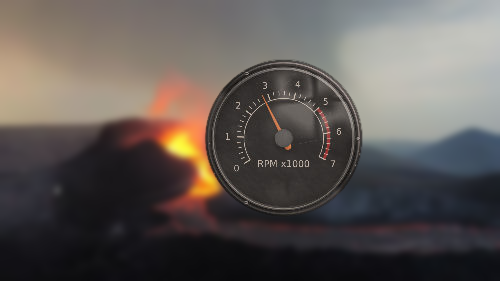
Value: 2800 (rpm)
